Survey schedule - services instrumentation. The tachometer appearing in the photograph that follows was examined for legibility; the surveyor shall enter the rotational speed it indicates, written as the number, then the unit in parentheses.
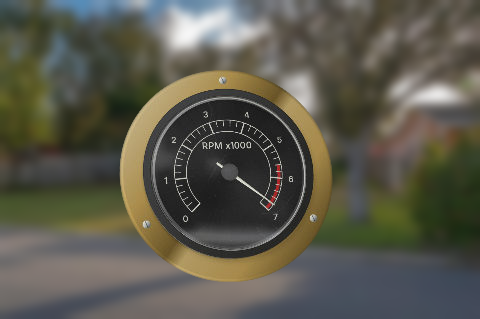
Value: 6800 (rpm)
